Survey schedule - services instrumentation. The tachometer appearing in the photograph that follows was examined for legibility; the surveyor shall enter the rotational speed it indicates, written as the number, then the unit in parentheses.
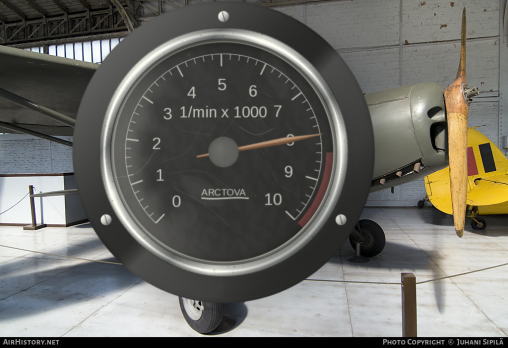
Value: 8000 (rpm)
